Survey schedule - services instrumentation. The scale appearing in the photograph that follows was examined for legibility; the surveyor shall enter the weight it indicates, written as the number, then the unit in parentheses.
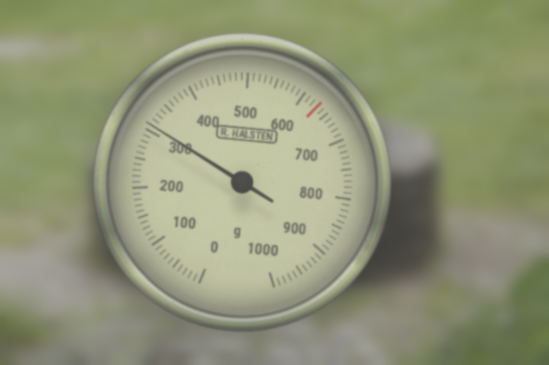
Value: 310 (g)
